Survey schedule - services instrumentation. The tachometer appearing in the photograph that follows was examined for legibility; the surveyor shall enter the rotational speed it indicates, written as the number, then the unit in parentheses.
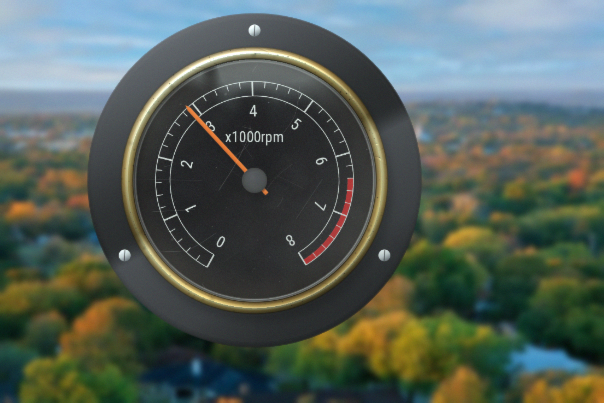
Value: 2900 (rpm)
